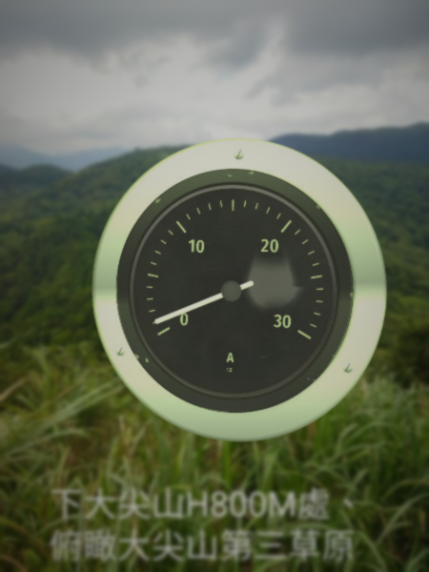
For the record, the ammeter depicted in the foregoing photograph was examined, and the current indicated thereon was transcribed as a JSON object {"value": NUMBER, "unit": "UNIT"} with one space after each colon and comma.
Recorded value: {"value": 1, "unit": "A"}
